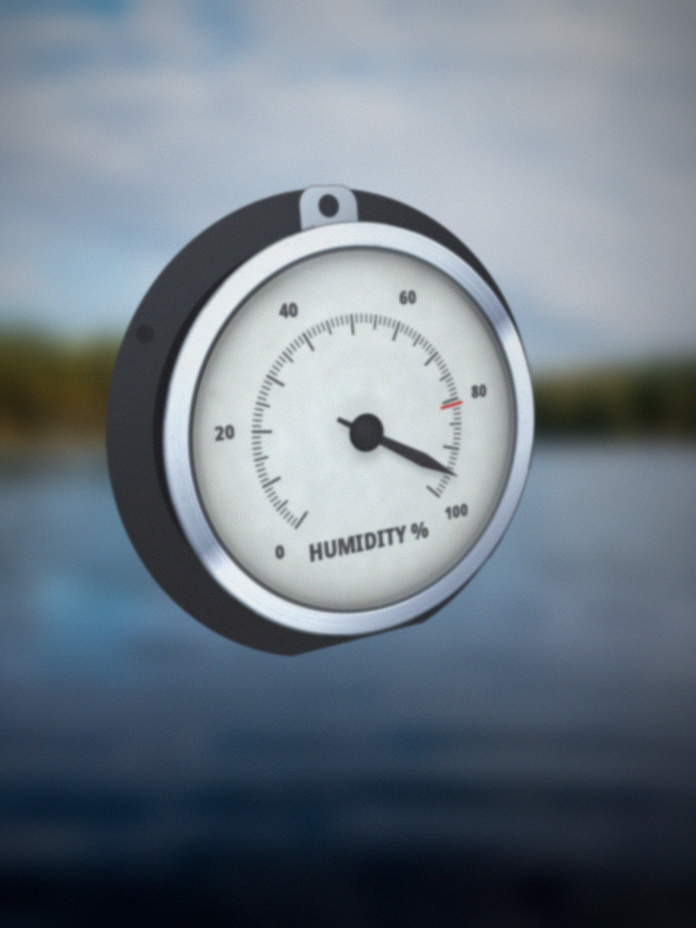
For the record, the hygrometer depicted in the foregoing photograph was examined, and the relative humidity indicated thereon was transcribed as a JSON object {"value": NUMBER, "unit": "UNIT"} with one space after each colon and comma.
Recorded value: {"value": 95, "unit": "%"}
